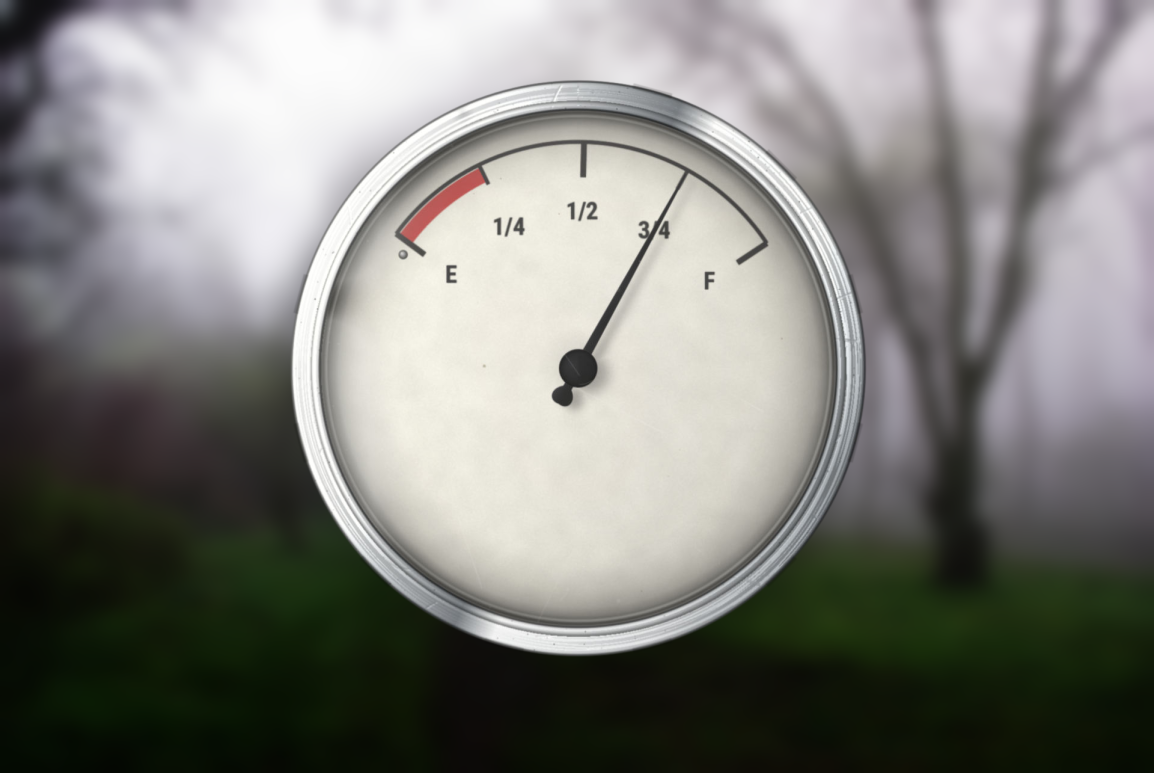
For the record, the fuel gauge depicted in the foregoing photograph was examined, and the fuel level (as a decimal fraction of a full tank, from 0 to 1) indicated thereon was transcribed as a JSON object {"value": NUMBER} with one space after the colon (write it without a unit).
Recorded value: {"value": 0.75}
